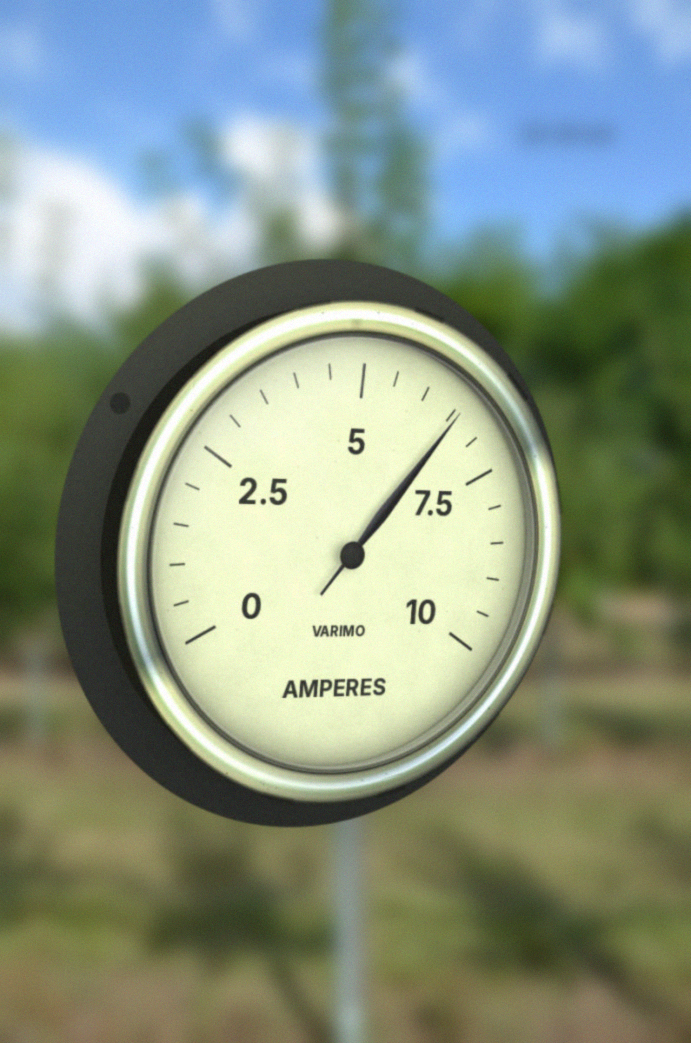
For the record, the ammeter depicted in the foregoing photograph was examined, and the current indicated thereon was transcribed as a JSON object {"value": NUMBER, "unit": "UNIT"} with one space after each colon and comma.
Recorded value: {"value": 6.5, "unit": "A"}
